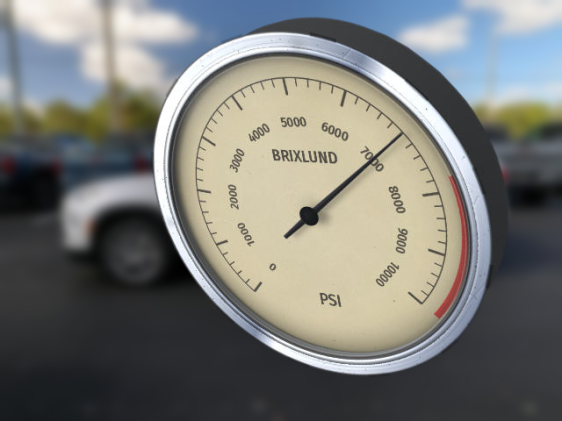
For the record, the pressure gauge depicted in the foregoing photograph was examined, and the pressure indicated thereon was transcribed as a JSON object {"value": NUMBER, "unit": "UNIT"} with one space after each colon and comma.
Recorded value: {"value": 7000, "unit": "psi"}
